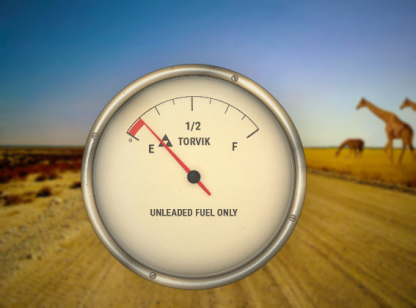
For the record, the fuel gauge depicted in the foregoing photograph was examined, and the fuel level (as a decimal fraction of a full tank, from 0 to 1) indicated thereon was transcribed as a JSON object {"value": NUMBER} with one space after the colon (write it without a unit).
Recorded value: {"value": 0.125}
